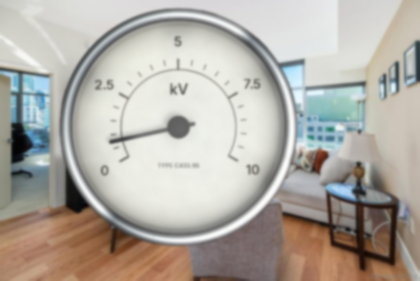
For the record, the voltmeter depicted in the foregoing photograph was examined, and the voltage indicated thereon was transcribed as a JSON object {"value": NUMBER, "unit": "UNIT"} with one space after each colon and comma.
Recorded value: {"value": 0.75, "unit": "kV"}
